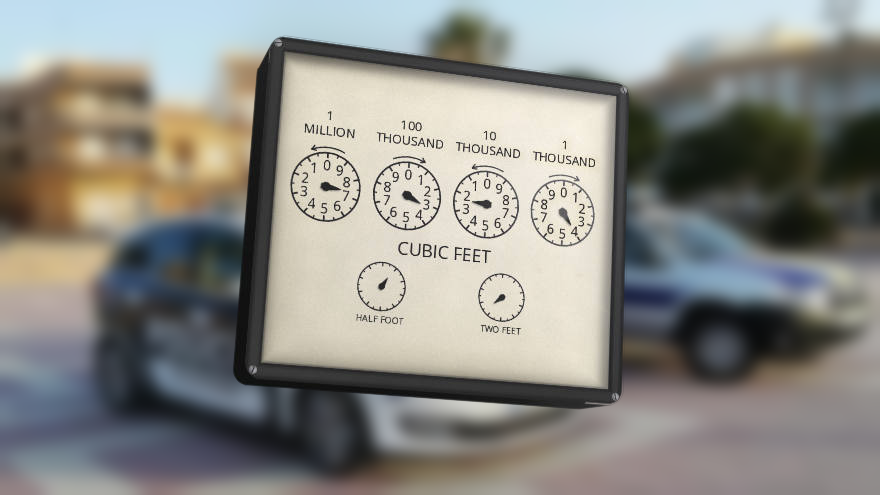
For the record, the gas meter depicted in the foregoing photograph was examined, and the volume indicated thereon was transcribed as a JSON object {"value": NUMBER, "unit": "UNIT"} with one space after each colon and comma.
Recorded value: {"value": 732400, "unit": "ft³"}
